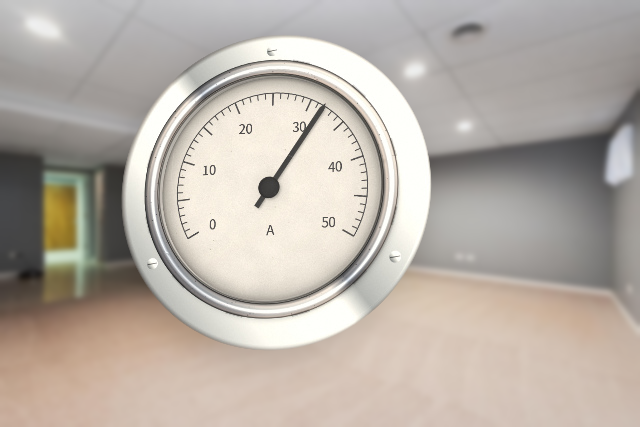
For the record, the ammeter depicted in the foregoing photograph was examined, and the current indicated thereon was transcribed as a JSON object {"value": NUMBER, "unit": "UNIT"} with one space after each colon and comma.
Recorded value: {"value": 32, "unit": "A"}
